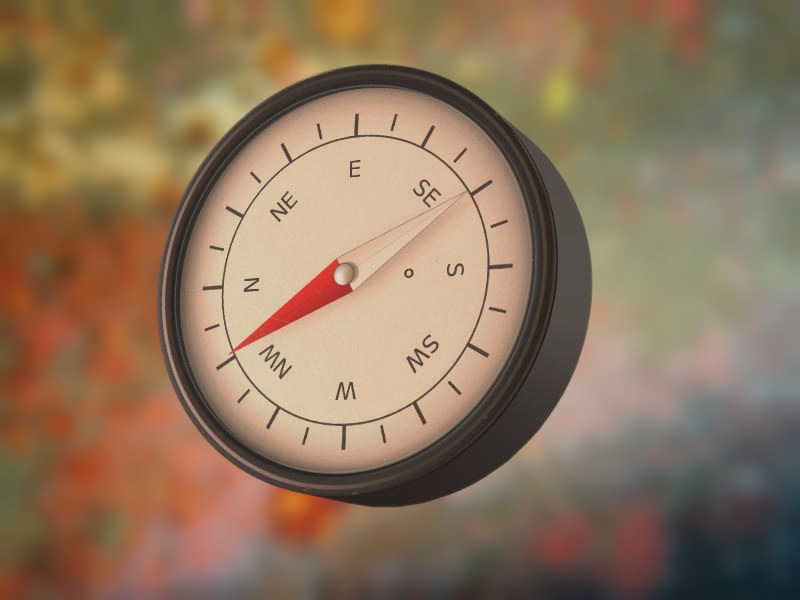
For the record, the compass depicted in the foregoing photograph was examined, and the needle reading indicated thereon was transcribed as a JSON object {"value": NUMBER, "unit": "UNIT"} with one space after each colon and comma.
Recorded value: {"value": 330, "unit": "°"}
